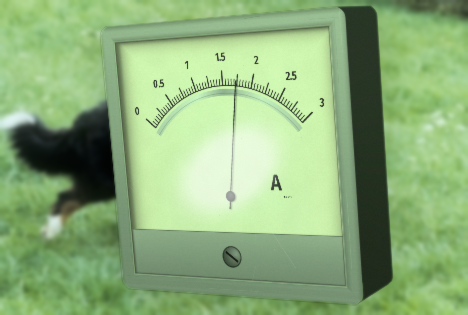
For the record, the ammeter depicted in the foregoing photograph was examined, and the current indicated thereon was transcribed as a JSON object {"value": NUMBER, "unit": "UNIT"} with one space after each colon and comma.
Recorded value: {"value": 1.75, "unit": "A"}
